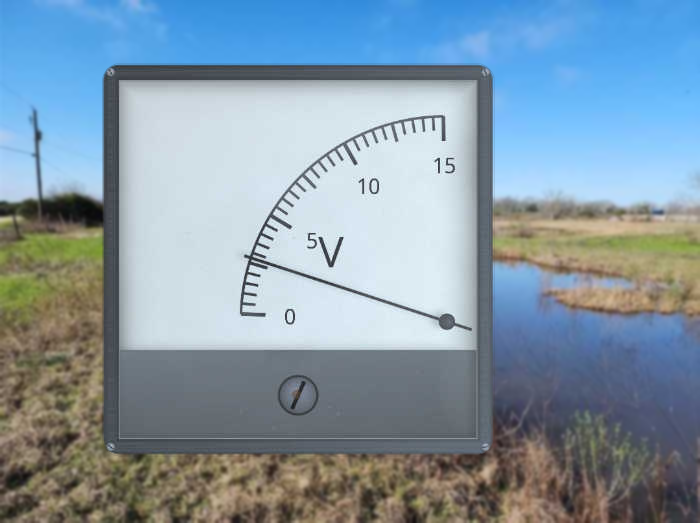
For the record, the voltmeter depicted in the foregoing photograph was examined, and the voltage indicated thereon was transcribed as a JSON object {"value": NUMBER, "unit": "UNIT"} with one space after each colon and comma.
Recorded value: {"value": 2.75, "unit": "V"}
